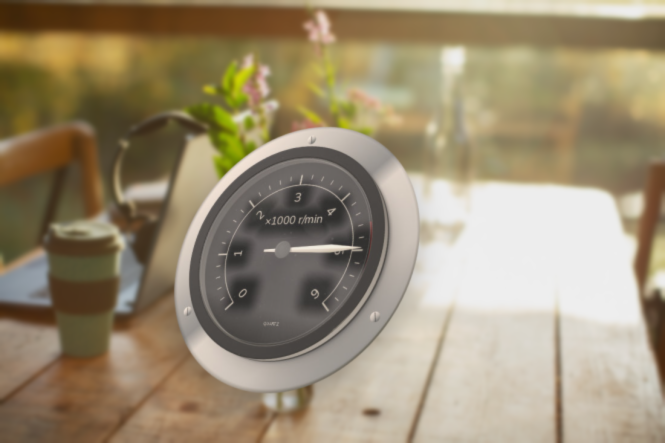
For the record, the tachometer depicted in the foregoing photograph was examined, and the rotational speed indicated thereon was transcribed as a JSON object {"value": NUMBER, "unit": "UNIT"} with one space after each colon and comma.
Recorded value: {"value": 5000, "unit": "rpm"}
